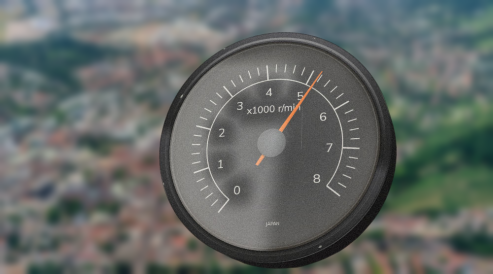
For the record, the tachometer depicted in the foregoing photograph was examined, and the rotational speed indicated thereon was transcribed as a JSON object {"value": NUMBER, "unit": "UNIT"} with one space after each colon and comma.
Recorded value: {"value": 5200, "unit": "rpm"}
